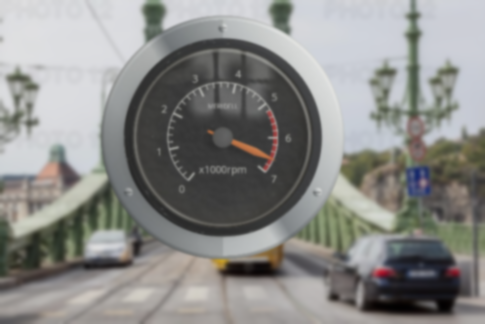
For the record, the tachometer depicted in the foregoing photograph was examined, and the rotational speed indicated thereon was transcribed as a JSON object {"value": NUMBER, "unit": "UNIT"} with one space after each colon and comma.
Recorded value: {"value": 6600, "unit": "rpm"}
